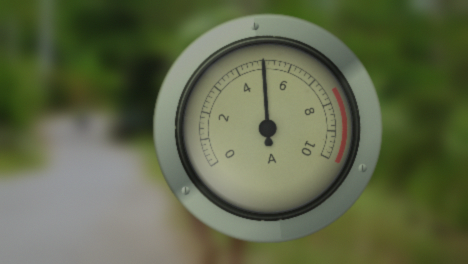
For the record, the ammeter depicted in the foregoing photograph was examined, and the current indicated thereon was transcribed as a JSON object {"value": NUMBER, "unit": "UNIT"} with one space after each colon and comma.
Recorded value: {"value": 5, "unit": "A"}
